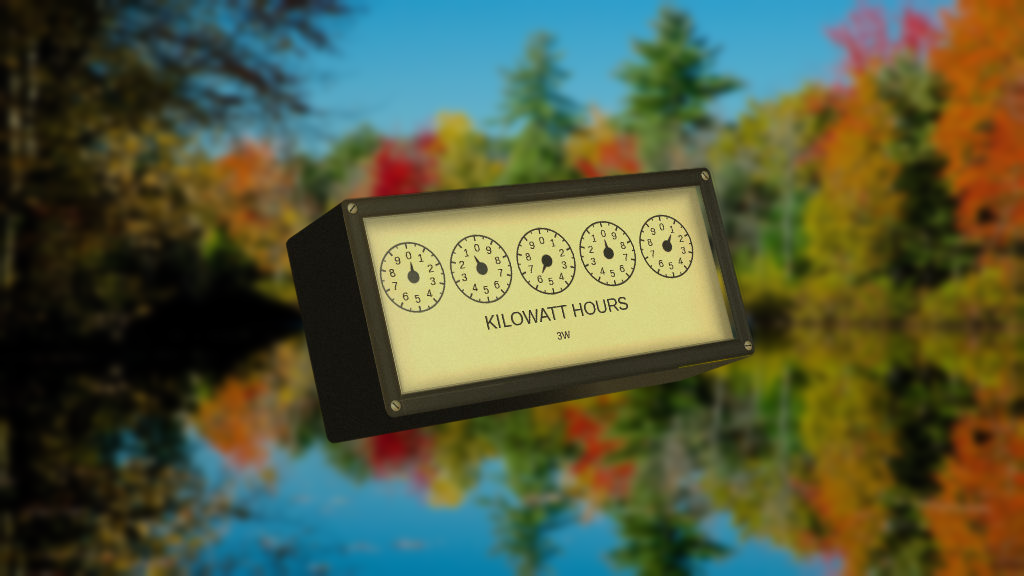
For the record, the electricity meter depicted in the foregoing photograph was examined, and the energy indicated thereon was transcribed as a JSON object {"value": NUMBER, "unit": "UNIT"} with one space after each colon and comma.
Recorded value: {"value": 601, "unit": "kWh"}
